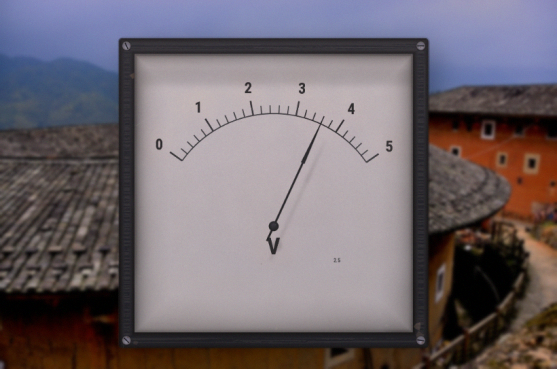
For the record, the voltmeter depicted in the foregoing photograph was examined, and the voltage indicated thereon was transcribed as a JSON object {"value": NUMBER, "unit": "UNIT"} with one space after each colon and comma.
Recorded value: {"value": 3.6, "unit": "V"}
